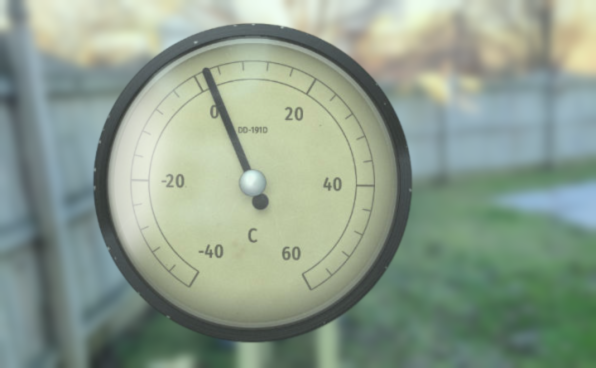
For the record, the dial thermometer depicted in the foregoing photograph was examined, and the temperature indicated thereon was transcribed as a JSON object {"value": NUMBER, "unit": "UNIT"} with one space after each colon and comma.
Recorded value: {"value": 2, "unit": "°C"}
